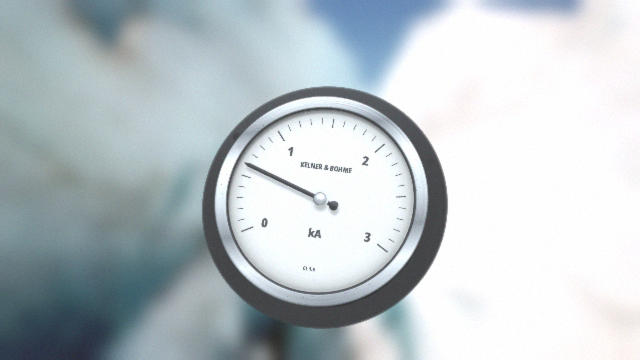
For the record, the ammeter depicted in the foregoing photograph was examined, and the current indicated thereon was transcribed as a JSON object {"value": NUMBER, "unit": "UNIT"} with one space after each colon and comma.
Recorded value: {"value": 0.6, "unit": "kA"}
